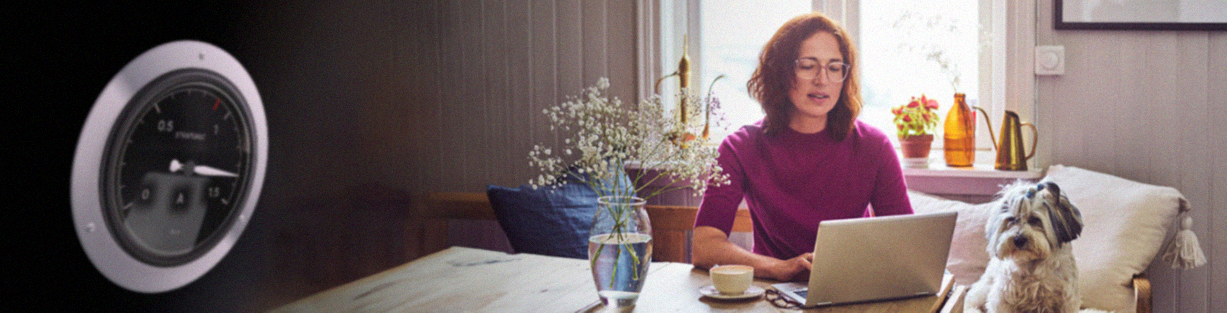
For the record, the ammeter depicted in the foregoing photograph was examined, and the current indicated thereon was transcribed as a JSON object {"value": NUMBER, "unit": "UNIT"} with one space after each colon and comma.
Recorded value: {"value": 1.35, "unit": "A"}
